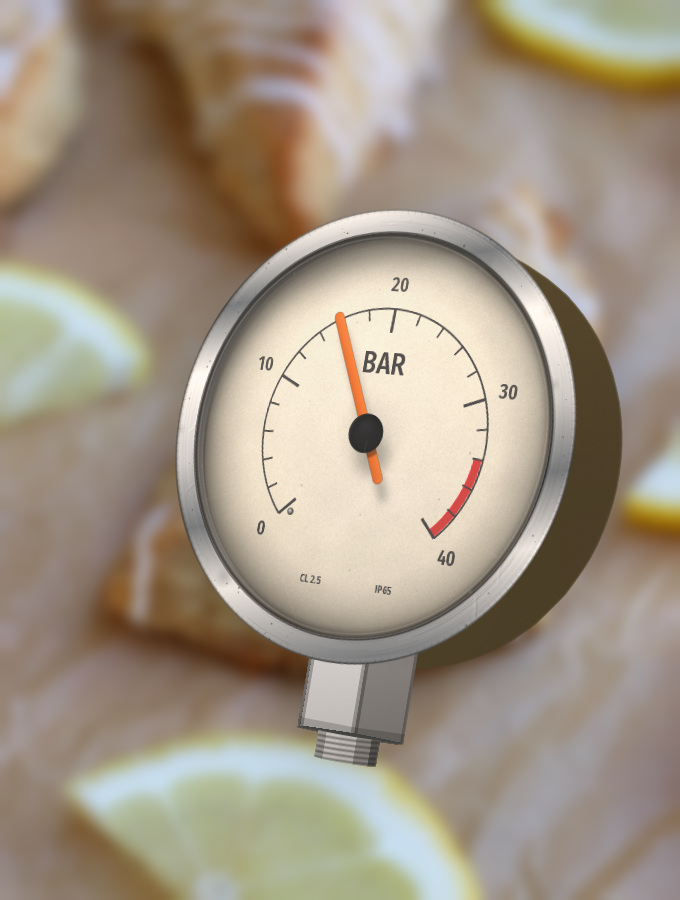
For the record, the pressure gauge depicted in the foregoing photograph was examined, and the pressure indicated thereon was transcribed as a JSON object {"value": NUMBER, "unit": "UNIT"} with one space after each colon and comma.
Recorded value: {"value": 16, "unit": "bar"}
